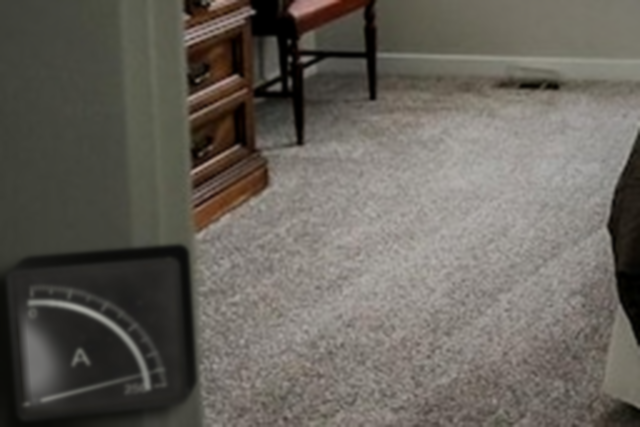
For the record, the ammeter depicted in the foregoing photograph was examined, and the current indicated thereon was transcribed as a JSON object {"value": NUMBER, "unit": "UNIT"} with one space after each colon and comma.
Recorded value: {"value": 225, "unit": "A"}
